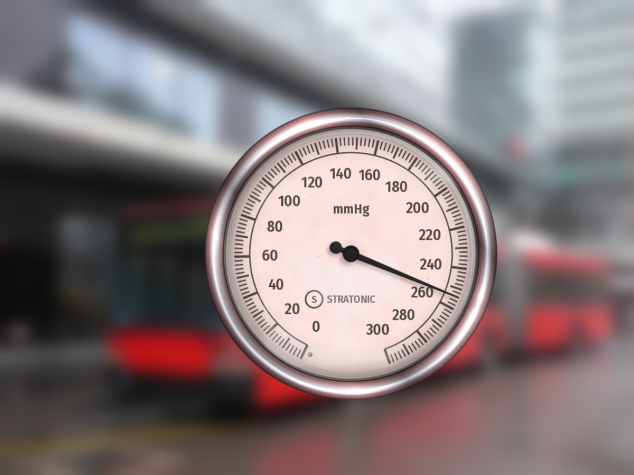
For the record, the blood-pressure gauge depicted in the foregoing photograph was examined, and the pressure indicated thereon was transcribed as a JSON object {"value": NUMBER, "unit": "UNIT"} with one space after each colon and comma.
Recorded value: {"value": 254, "unit": "mmHg"}
